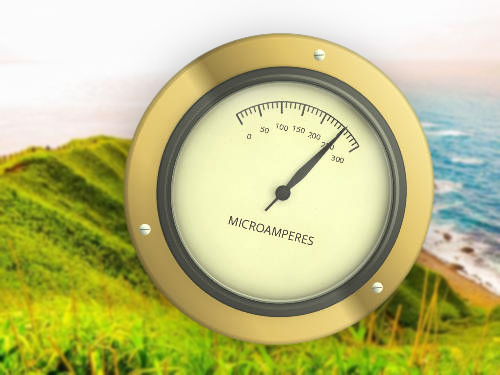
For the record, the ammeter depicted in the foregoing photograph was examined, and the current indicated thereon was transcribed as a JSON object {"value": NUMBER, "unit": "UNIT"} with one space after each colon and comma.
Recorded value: {"value": 250, "unit": "µA"}
